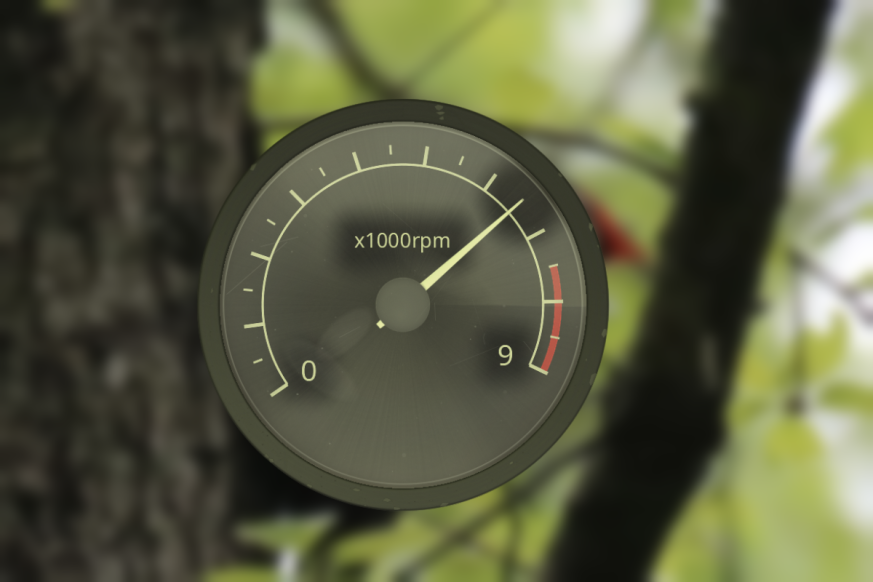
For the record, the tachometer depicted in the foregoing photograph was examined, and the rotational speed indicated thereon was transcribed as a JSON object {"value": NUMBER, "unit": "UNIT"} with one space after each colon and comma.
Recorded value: {"value": 6500, "unit": "rpm"}
